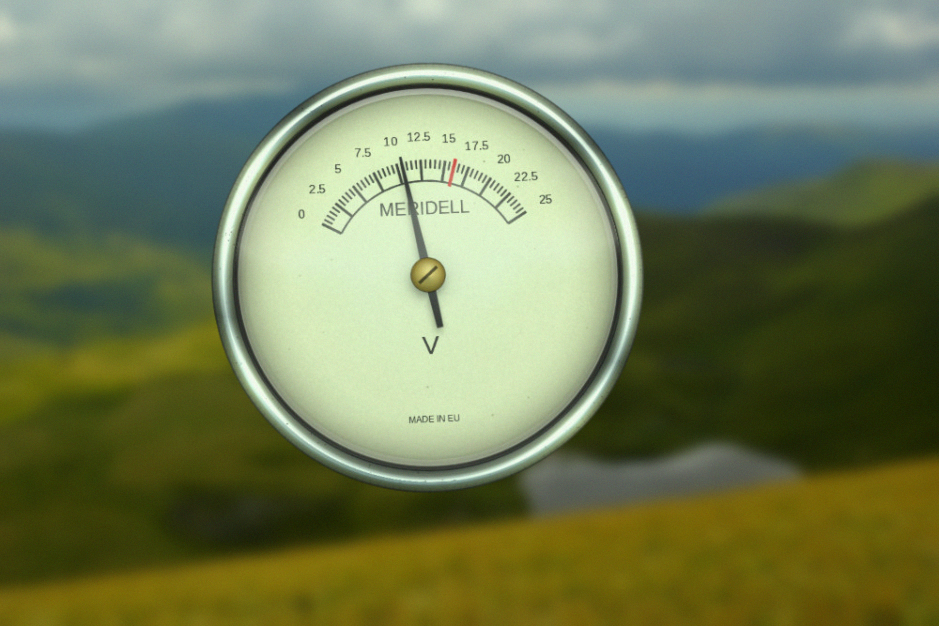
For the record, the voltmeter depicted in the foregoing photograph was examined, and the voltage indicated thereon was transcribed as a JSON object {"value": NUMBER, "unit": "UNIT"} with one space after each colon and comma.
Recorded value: {"value": 10.5, "unit": "V"}
